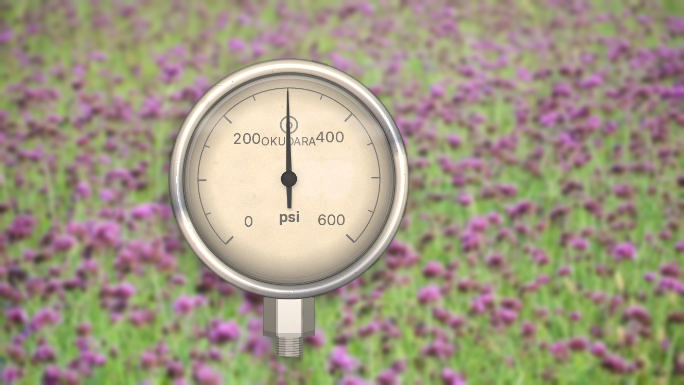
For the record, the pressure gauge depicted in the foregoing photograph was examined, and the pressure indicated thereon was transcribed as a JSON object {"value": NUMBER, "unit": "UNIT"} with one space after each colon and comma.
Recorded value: {"value": 300, "unit": "psi"}
